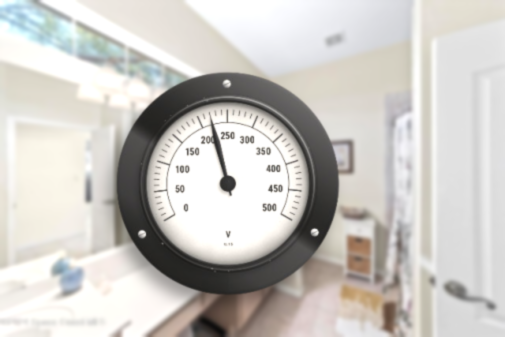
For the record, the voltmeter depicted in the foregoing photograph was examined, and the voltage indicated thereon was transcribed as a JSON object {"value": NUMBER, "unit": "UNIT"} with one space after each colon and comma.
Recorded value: {"value": 220, "unit": "V"}
